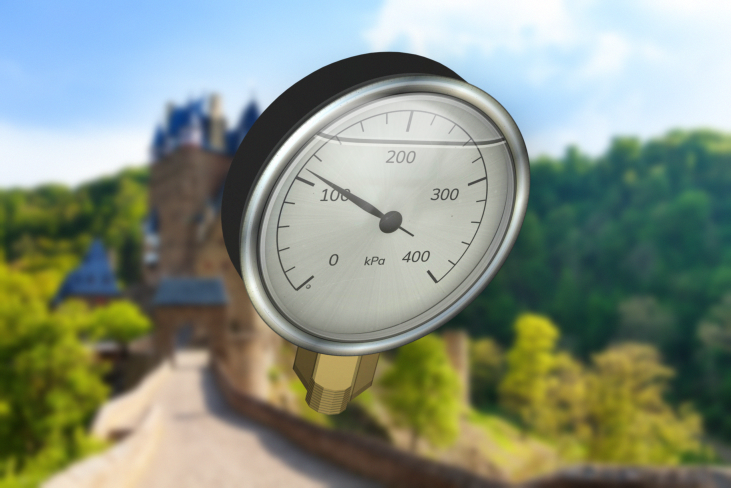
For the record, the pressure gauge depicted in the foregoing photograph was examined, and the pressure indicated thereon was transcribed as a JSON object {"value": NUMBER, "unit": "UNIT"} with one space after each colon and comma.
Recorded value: {"value": 110, "unit": "kPa"}
